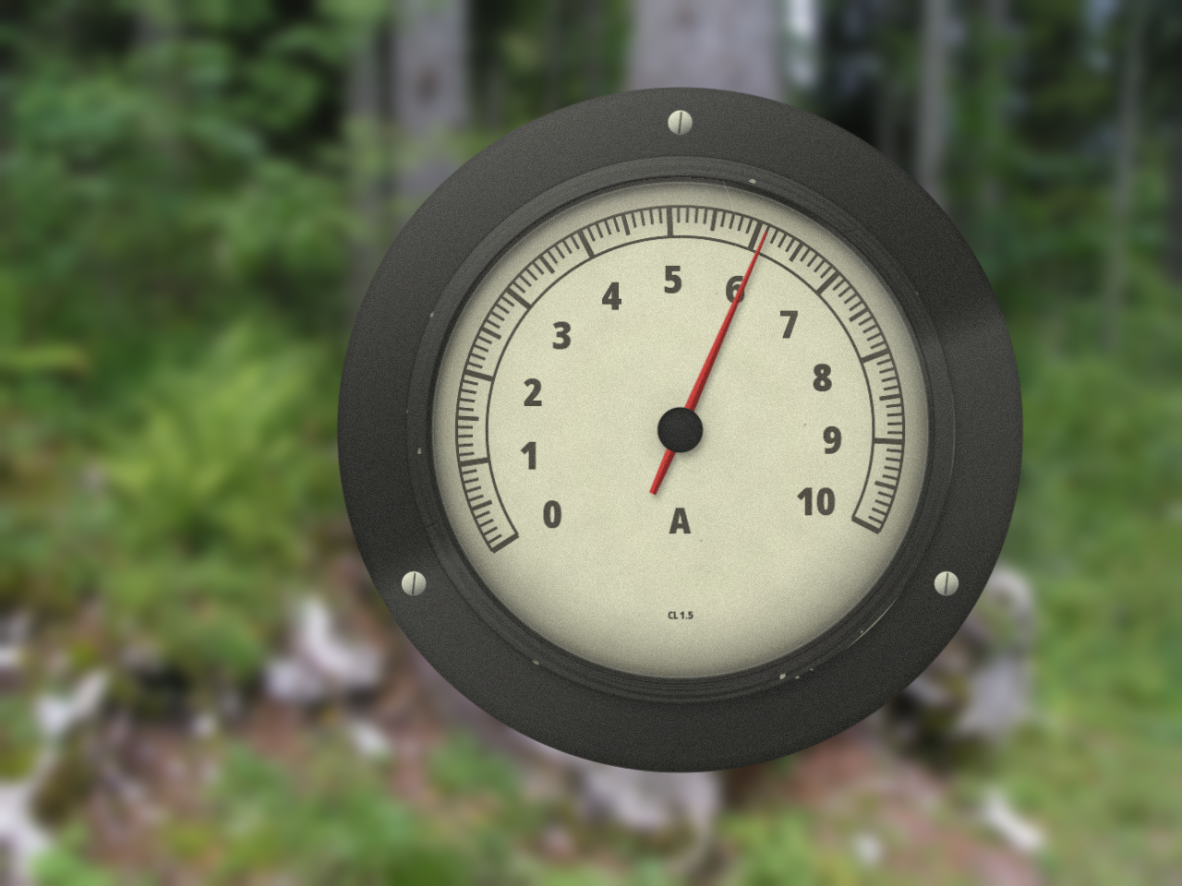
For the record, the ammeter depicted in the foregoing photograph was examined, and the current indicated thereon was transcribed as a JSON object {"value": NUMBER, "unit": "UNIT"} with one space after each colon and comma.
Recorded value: {"value": 6.1, "unit": "A"}
